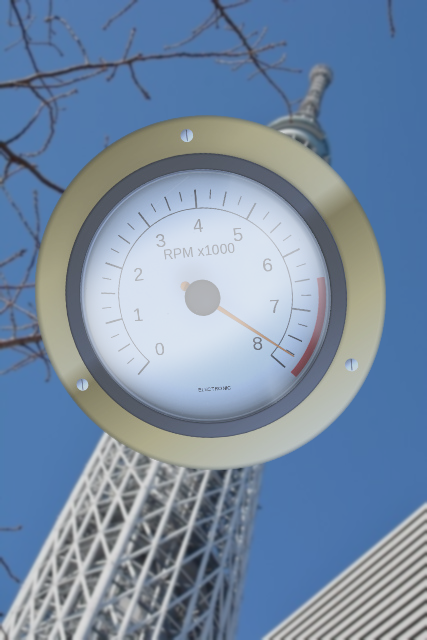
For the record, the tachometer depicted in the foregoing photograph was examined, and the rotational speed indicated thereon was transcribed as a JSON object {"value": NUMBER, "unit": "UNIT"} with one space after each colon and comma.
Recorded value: {"value": 7750, "unit": "rpm"}
